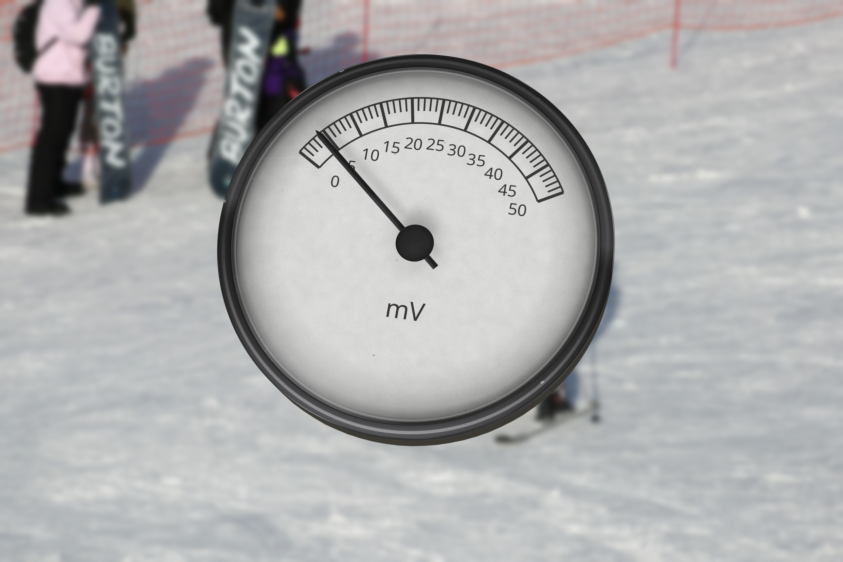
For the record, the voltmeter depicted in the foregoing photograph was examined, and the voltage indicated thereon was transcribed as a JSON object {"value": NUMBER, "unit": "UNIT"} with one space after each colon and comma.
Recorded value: {"value": 4, "unit": "mV"}
